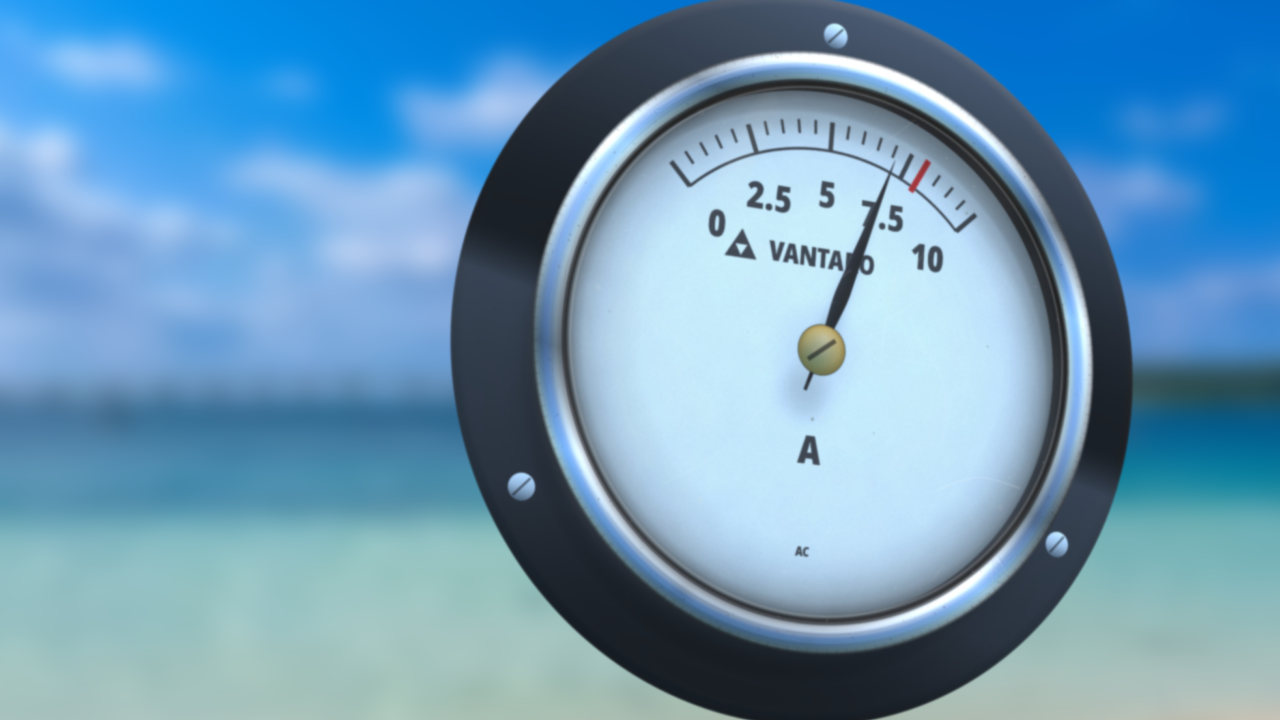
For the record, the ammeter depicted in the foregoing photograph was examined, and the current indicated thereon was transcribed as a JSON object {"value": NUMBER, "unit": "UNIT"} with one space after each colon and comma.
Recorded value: {"value": 7, "unit": "A"}
